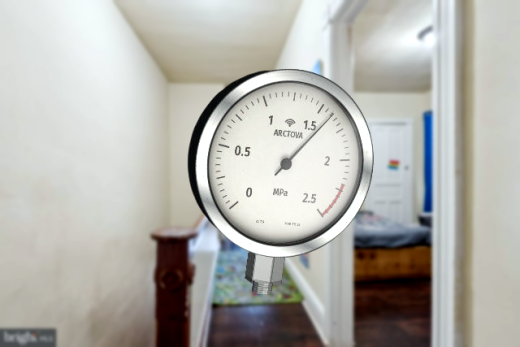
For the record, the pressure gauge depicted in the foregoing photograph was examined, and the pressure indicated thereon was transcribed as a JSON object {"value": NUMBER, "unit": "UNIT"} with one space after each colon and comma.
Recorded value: {"value": 1.6, "unit": "MPa"}
